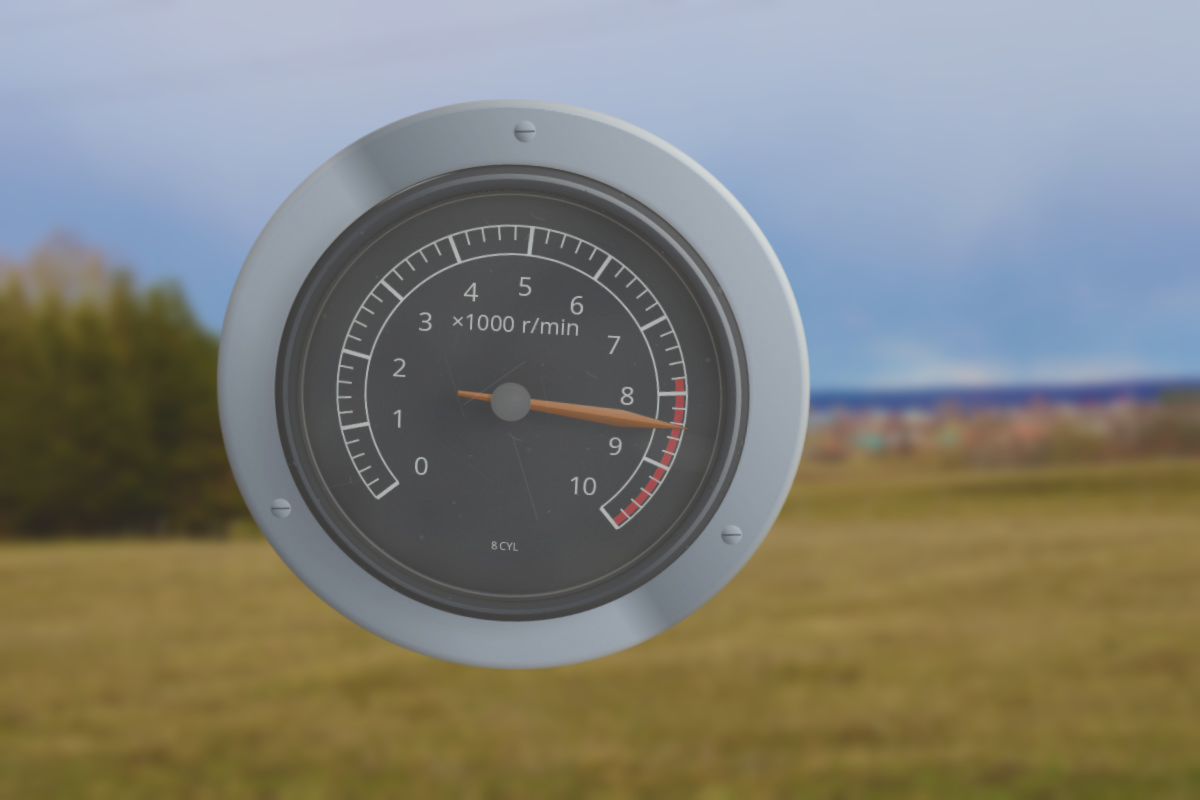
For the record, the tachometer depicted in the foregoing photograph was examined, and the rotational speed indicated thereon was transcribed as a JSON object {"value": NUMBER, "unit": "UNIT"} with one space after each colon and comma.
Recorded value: {"value": 8400, "unit": "rpm"}
